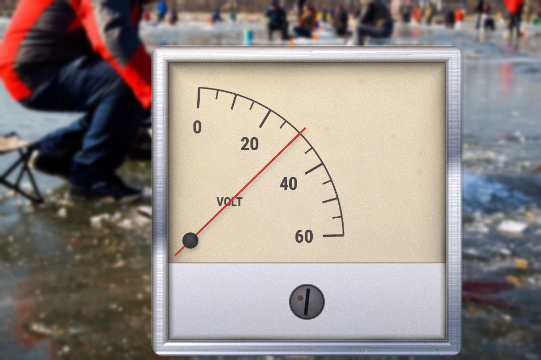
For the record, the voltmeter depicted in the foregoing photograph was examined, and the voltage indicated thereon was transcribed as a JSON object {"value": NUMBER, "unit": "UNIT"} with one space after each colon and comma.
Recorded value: {"value": 30, "unit": "V"}
